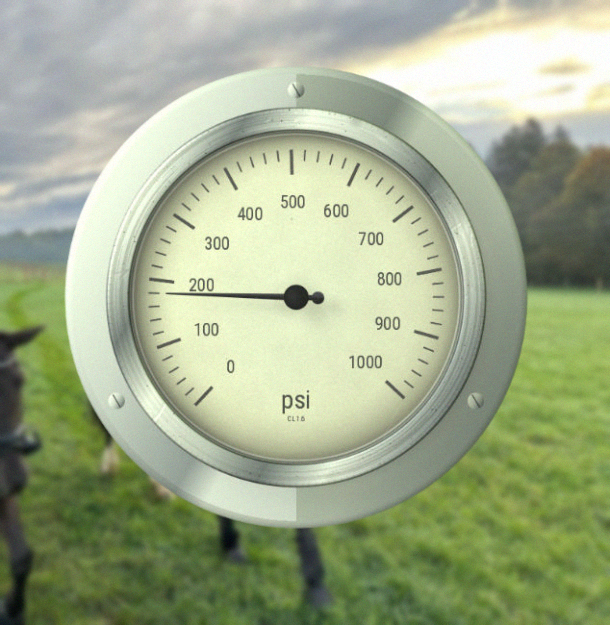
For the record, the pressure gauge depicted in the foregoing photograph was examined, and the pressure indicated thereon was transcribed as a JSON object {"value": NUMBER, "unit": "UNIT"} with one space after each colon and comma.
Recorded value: {"value": 180, "unit": "psi"}
